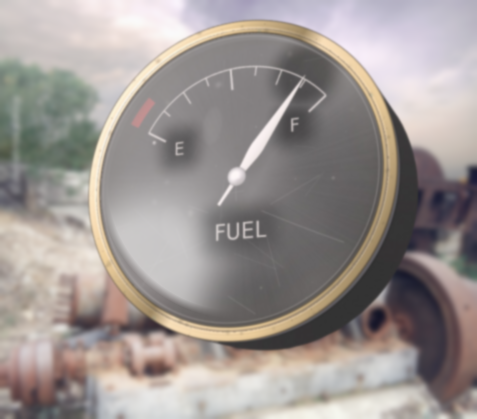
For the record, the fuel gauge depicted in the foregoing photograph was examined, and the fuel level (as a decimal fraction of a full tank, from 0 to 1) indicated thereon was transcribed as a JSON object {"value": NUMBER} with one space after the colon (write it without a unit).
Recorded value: {"value": 0.875}
